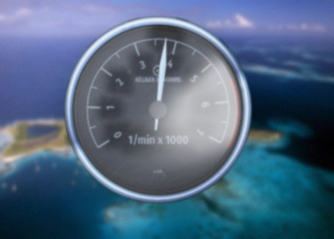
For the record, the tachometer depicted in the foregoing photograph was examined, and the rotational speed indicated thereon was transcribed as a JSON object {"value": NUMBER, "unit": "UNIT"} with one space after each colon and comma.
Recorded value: {"value": 3750, "unit": "rpm"}
